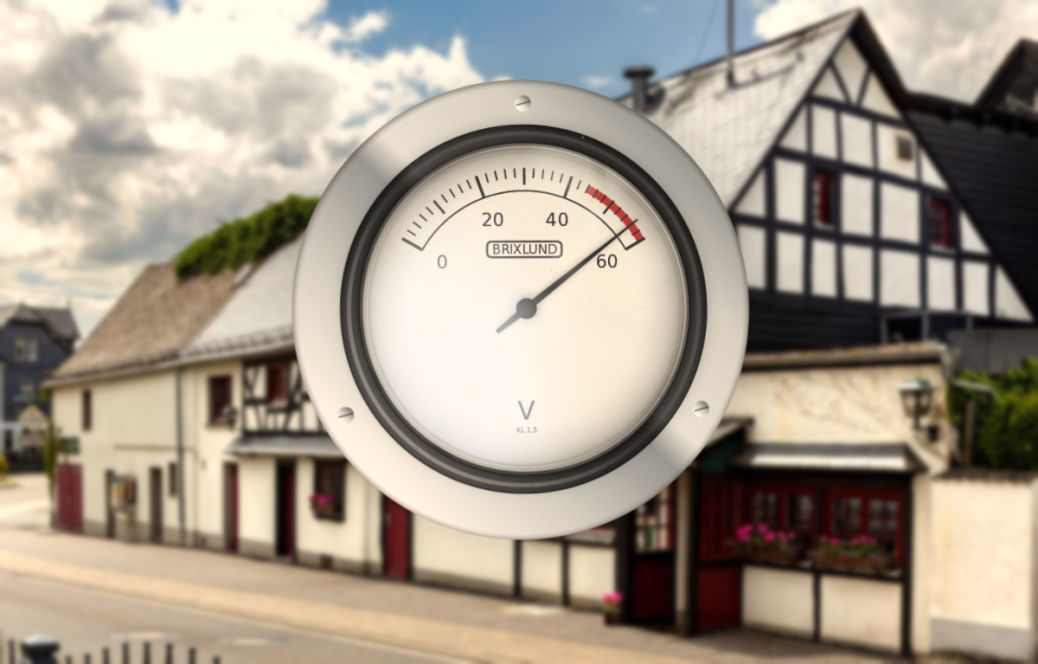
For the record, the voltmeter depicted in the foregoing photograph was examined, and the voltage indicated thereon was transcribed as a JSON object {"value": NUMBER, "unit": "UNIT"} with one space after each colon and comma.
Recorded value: {"value": 56, "unit": "V"}
